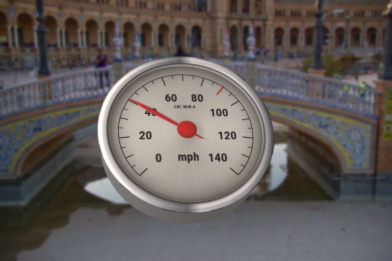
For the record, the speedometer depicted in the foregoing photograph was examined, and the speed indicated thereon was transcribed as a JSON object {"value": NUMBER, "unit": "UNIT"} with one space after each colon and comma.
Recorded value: {"value": 40, "unit": "mph"}
